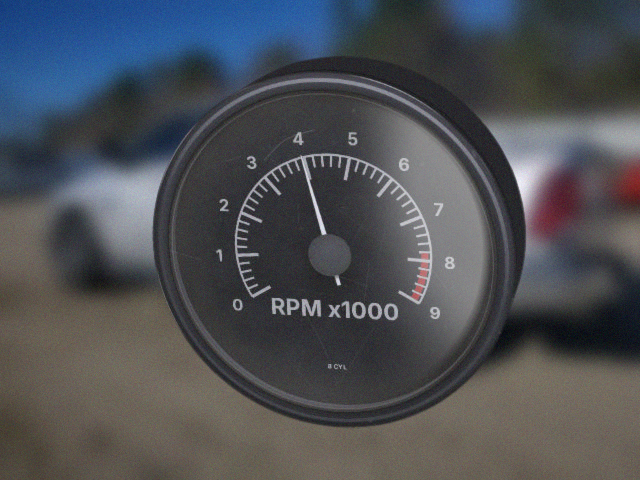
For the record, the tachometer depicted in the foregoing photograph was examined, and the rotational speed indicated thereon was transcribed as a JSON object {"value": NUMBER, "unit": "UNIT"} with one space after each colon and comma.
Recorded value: {"value": 4000, "unit": "rpm"}
